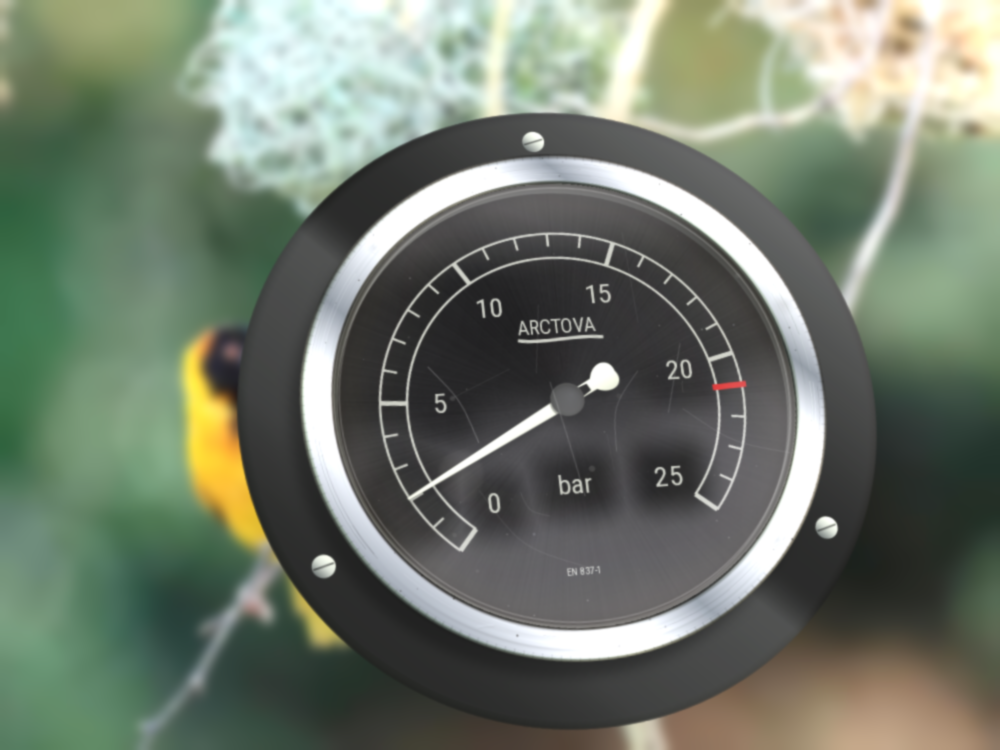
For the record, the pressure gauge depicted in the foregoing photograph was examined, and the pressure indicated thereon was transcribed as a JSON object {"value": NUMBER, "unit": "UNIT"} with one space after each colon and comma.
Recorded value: {"value": 2, "unit": "bar"}
